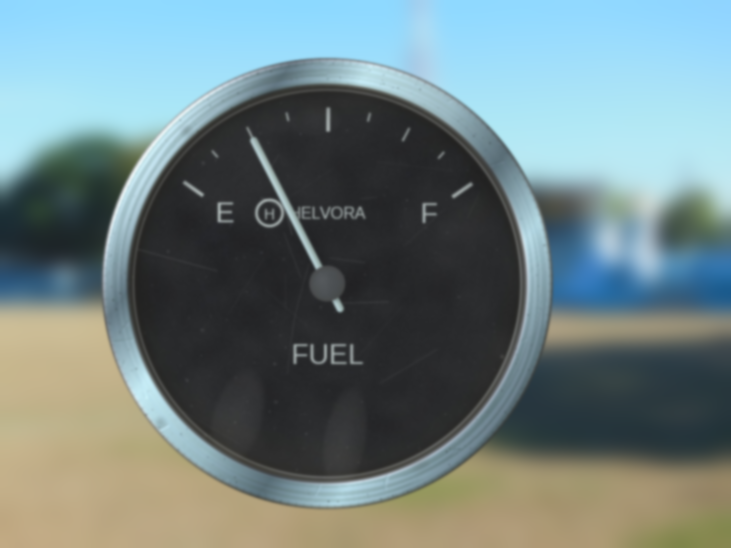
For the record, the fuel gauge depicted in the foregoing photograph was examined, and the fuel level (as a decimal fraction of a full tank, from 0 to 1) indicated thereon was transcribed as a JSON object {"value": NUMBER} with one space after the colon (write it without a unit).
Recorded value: {"value": 0.25}
